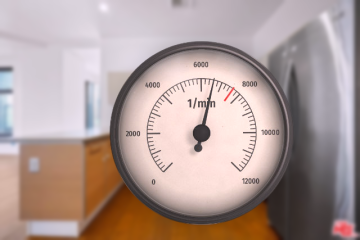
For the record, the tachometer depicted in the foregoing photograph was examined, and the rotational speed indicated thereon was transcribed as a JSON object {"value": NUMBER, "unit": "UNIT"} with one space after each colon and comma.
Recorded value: {"value": 6600, "unit": "rpm"}
